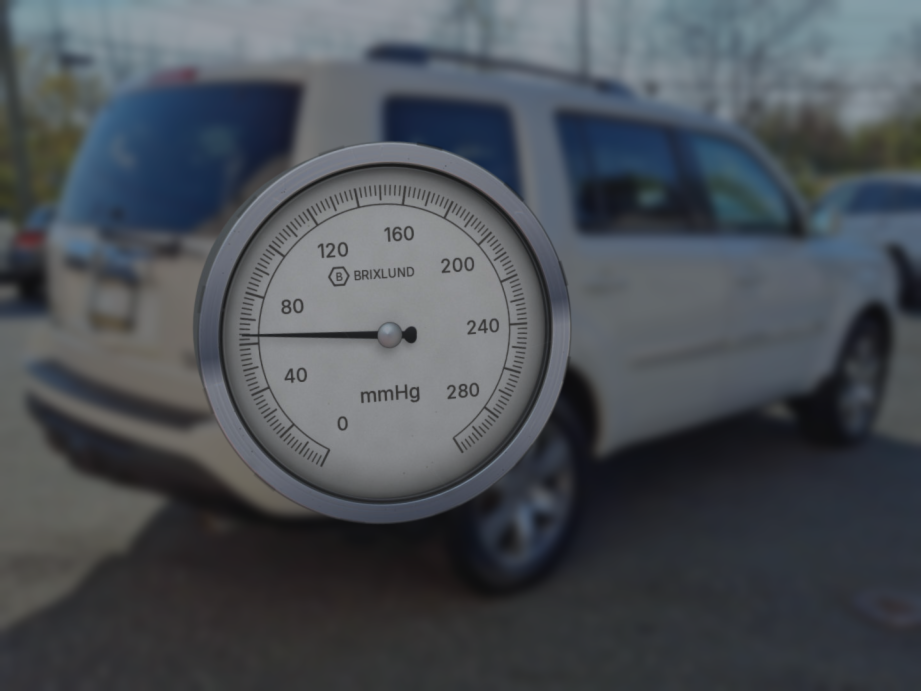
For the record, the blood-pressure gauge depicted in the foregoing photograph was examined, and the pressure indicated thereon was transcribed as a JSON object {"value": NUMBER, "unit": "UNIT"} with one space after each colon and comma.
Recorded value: {"value": 64, "unit": "mmHg"}
